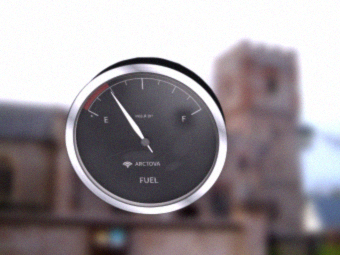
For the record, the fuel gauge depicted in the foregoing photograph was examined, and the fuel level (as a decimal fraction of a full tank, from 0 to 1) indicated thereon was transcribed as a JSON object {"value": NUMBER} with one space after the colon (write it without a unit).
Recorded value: {"value": 0.25}
